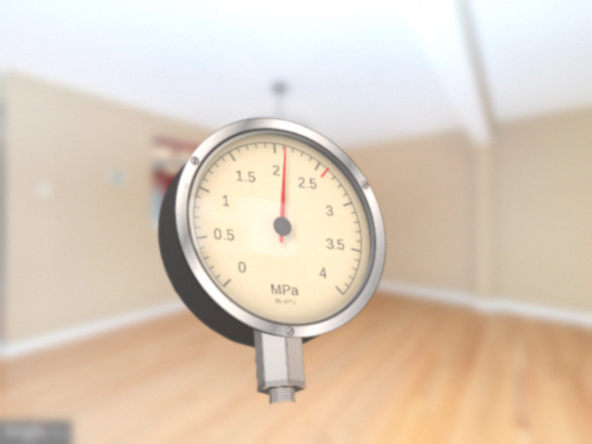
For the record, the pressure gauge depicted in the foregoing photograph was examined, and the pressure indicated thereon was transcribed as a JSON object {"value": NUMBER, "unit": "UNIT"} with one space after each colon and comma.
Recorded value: {"value": 2.1, "unit": "MPa"}
